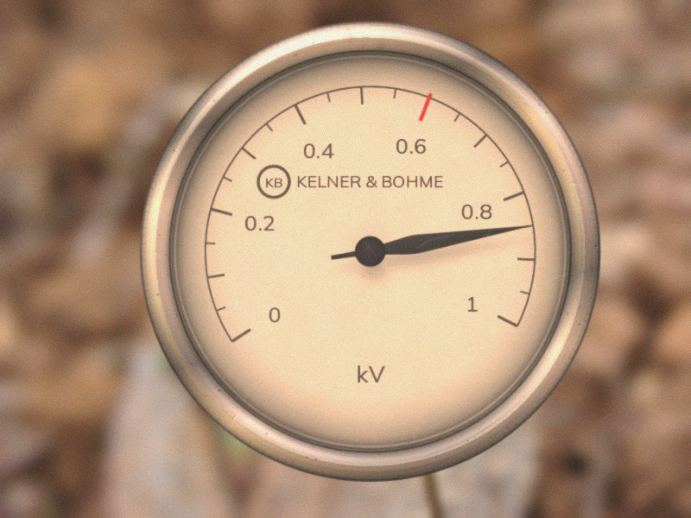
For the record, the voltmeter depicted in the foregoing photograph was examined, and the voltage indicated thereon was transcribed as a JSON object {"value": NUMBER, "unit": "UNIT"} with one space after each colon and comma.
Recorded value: {"value": 0.85, "unit": "kV"}
